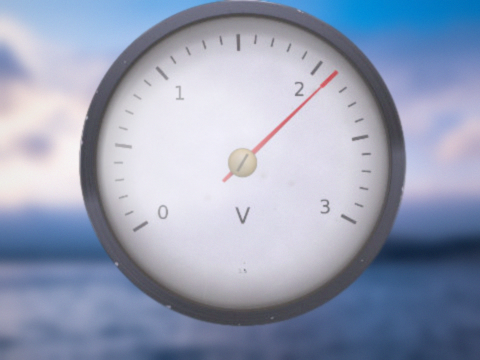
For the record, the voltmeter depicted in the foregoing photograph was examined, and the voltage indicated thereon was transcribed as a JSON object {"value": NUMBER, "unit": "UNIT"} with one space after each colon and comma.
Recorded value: {"value": 2.1, "unit": "V"}
